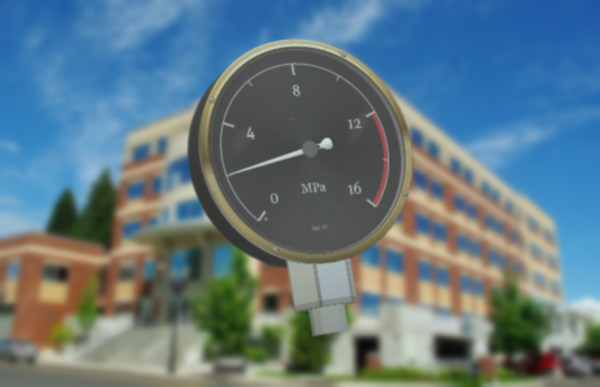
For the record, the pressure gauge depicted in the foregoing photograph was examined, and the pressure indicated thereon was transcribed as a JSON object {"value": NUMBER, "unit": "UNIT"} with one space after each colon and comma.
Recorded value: {"value": 2, "unit": "MPa"}
